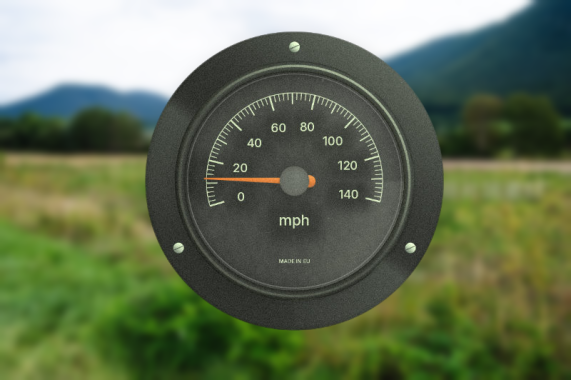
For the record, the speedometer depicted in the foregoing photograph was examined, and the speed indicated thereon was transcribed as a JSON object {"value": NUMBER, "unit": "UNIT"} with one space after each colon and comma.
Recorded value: {"value": 12, "unit": "mph"}
